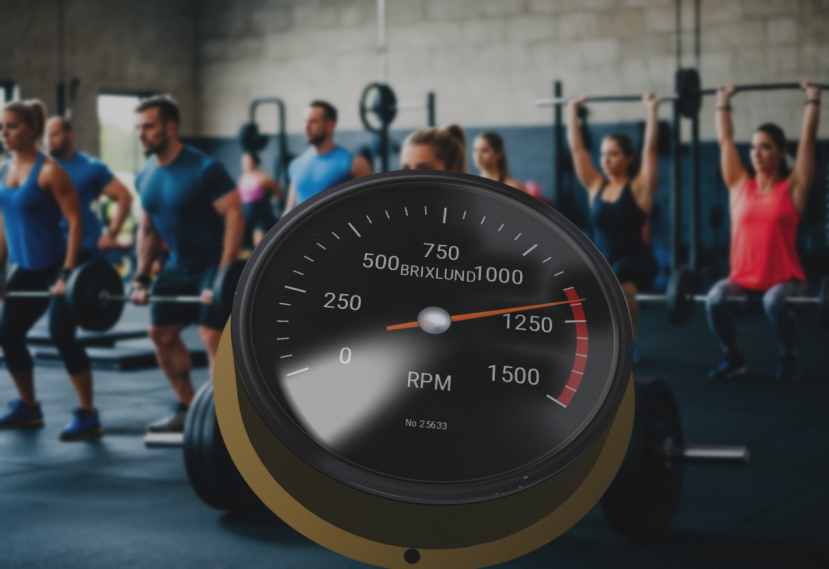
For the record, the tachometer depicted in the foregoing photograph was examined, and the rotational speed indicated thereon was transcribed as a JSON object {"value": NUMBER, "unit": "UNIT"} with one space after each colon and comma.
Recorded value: {"value": 1200, "unit": "rpm"}
